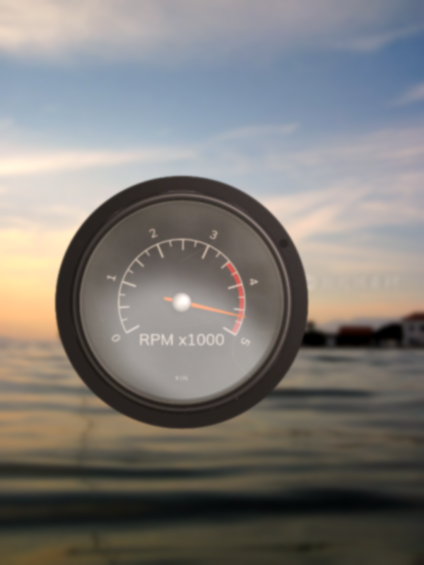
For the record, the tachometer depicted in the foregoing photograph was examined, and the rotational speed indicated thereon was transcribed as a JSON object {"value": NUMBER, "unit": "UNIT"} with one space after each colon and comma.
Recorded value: {"value": 4625, "unit": "rpm"}
